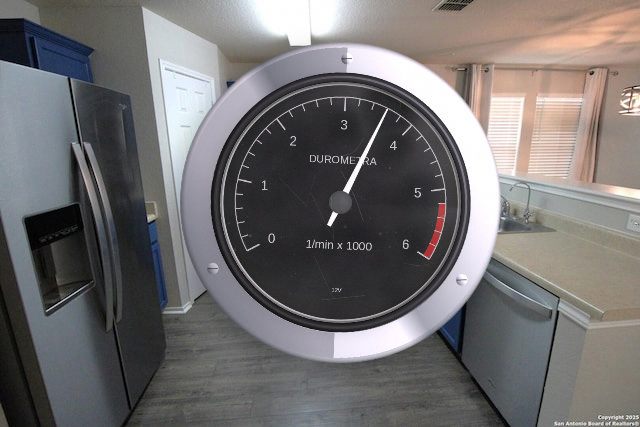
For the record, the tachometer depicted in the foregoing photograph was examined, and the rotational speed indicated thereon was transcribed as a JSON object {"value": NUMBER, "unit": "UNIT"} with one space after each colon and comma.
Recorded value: {"value": 3600, "unit": "rpm"}
